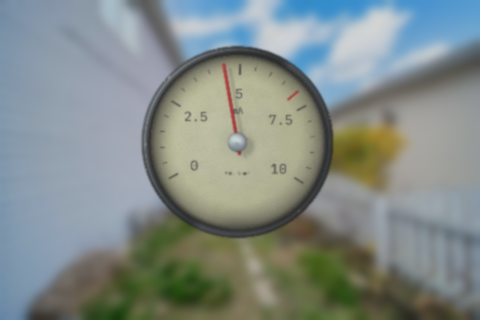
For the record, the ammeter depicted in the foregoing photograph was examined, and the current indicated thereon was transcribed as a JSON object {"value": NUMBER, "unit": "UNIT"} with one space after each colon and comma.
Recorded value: {"value": 4.5, "unit": "mA"}
